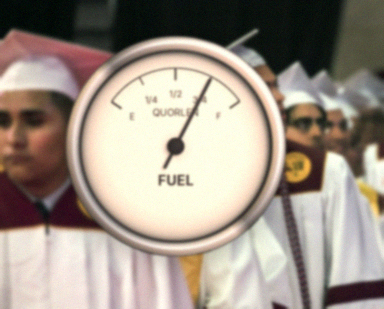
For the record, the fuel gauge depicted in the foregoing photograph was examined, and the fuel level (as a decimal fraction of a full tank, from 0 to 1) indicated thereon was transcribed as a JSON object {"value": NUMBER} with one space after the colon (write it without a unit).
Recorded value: {"value": 0.75}
